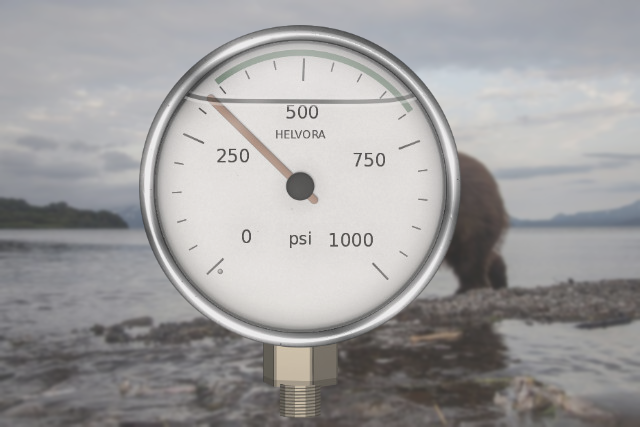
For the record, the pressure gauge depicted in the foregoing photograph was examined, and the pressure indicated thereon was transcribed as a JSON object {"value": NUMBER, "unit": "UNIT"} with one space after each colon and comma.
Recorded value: {"value": 325, "unit": "psi"}
